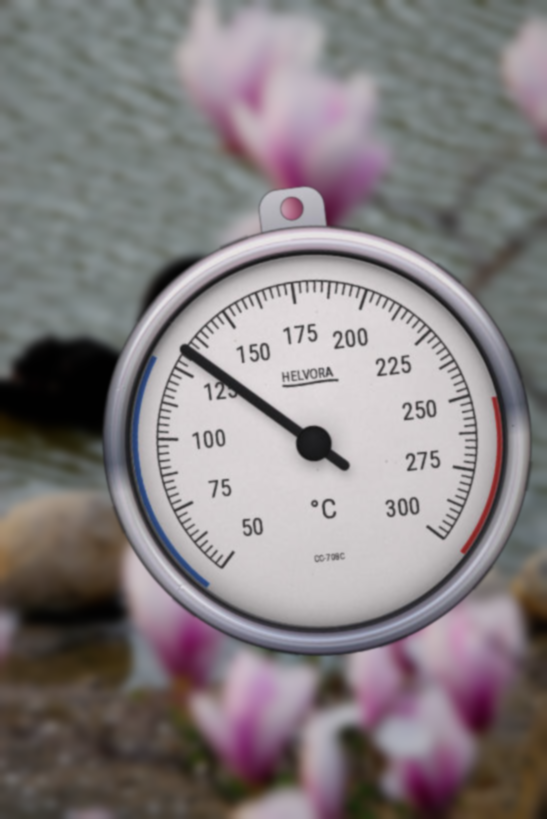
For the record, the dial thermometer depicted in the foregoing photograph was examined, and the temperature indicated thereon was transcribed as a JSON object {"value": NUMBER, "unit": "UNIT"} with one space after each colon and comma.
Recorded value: {"value": 132.5, "unit": "°C"}
